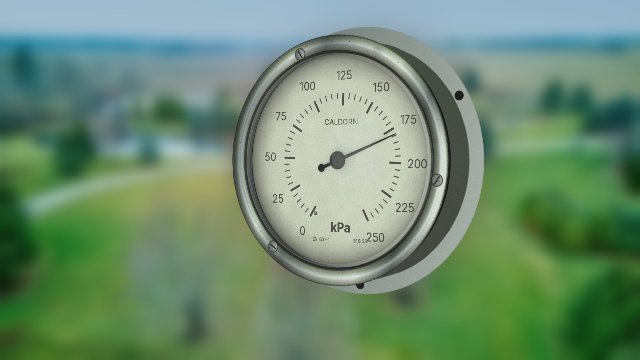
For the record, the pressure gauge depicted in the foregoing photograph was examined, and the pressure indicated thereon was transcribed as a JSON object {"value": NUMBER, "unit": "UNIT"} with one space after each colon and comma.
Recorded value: {"value": 180, "unit": "kPa"}
